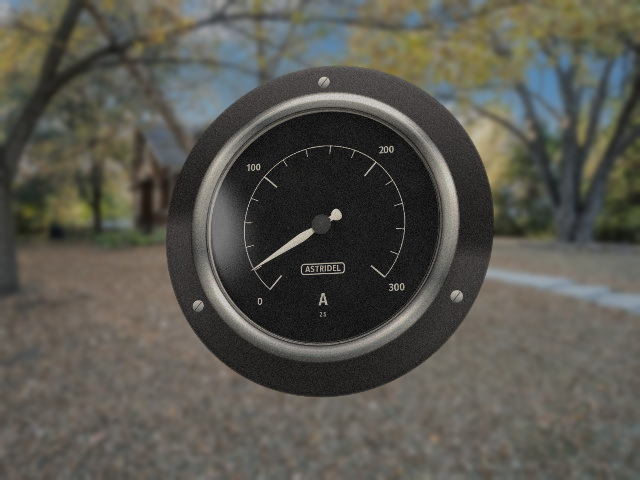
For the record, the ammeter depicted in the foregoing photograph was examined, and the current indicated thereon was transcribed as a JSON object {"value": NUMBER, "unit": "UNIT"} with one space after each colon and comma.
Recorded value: {"value": 20, "unit": "A"}
